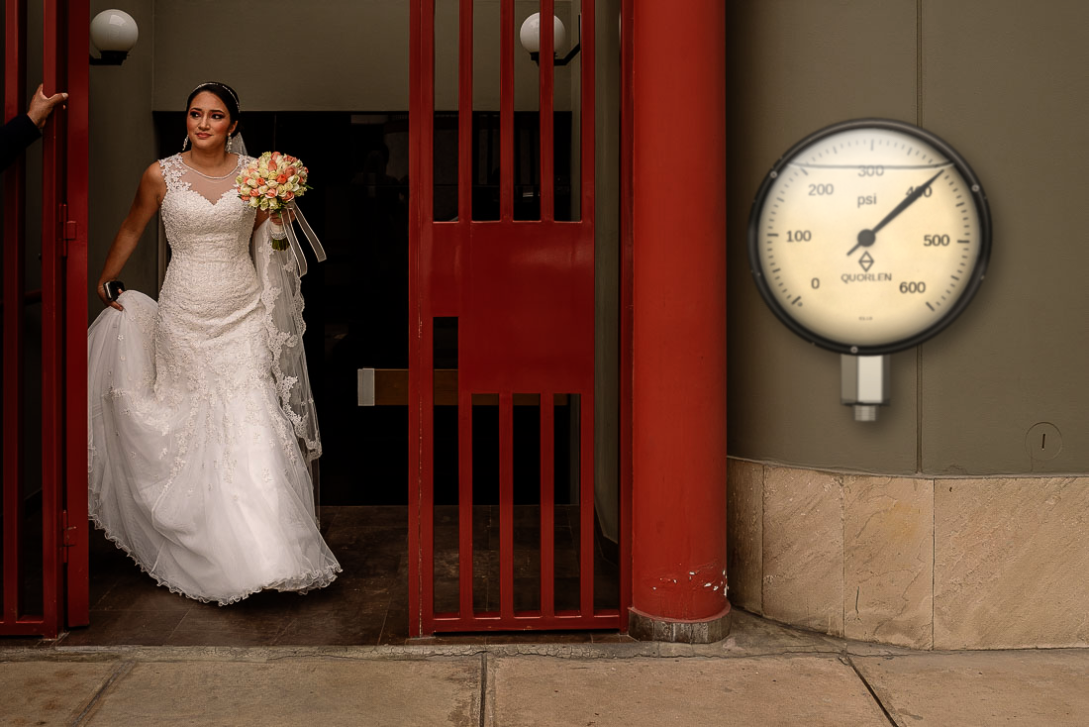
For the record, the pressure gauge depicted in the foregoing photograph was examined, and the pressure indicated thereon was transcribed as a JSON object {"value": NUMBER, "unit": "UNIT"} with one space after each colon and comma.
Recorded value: {"value": 400, "unit": "psi"}
